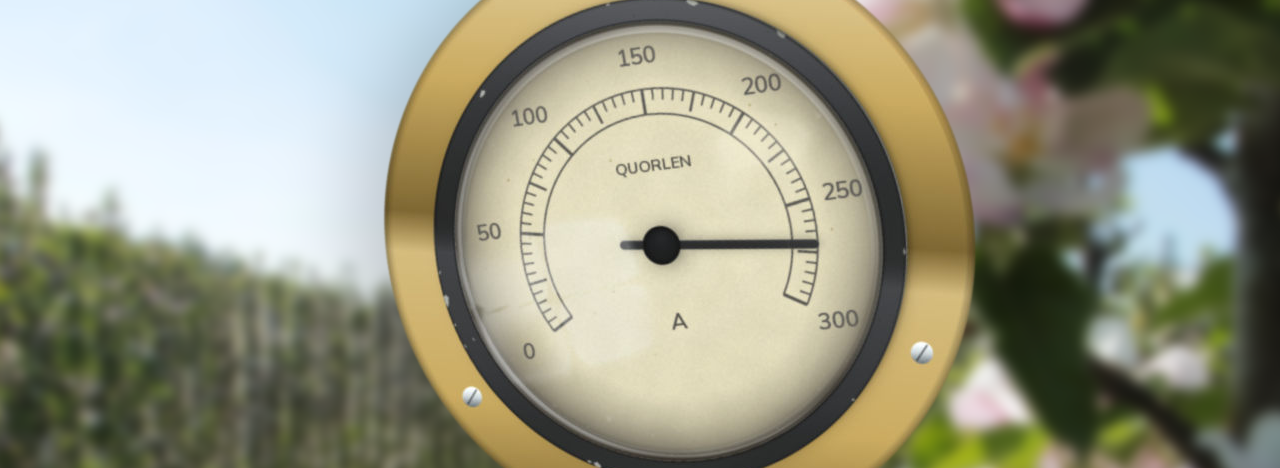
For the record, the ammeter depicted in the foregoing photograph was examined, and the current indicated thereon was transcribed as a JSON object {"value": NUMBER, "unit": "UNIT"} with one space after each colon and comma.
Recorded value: {"value": 270, "unit": "A"}
